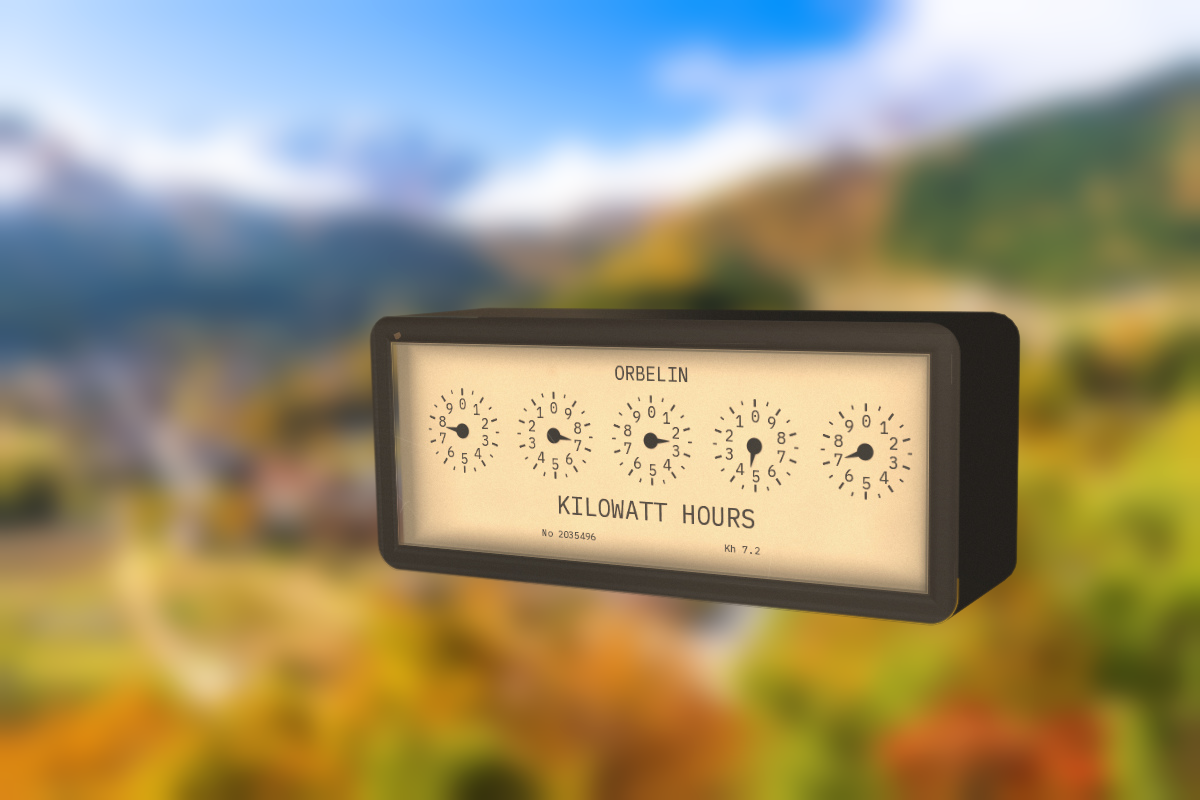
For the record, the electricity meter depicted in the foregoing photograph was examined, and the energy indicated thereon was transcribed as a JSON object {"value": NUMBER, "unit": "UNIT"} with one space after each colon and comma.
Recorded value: {"value": 77247, "unit": "kWh"}
